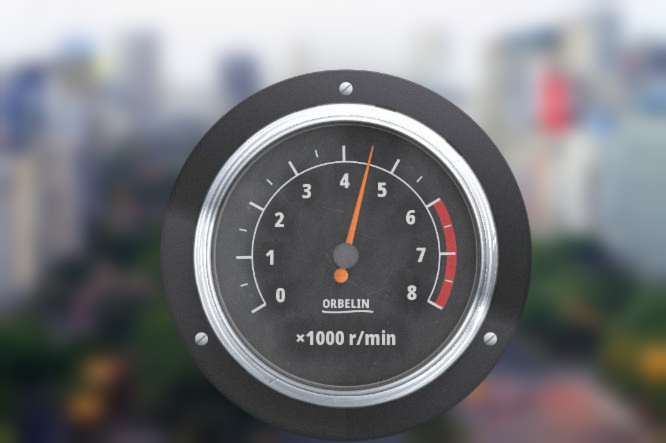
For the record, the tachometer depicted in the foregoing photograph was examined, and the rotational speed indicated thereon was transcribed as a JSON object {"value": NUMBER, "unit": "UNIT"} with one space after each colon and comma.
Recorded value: {"value": 4500, "unit": "rpm"}
